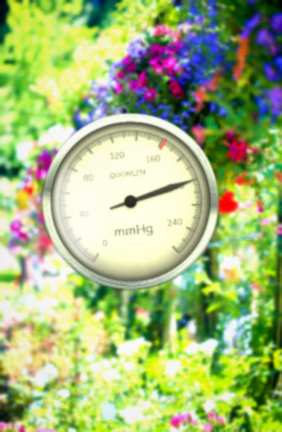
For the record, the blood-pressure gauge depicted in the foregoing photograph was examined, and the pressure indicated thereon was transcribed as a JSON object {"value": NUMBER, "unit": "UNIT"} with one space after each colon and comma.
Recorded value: {"value": 200, "unit": "mmHg"}
